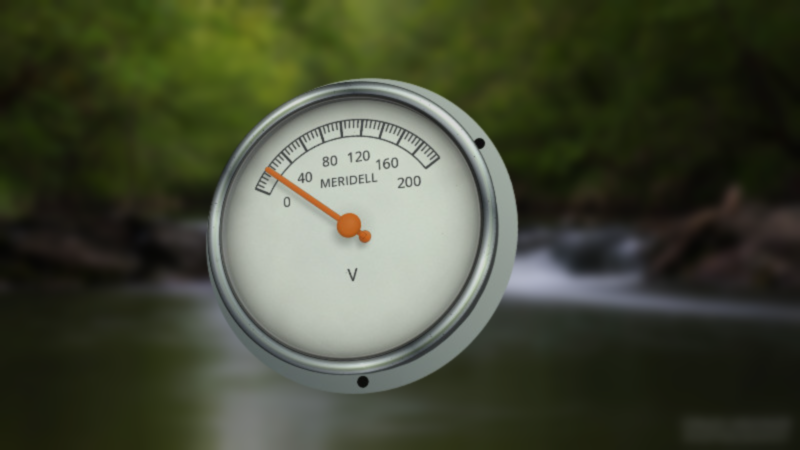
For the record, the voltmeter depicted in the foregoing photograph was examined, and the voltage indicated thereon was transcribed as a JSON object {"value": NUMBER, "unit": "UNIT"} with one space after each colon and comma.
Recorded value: {"value": 20, "unit": "V"}
